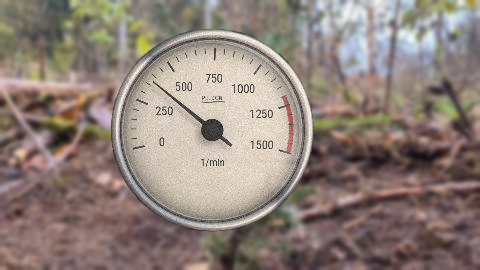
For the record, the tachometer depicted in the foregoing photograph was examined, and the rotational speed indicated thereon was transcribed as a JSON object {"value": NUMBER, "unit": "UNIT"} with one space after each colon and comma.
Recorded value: {"value": 375, "unit": "rpm"}
